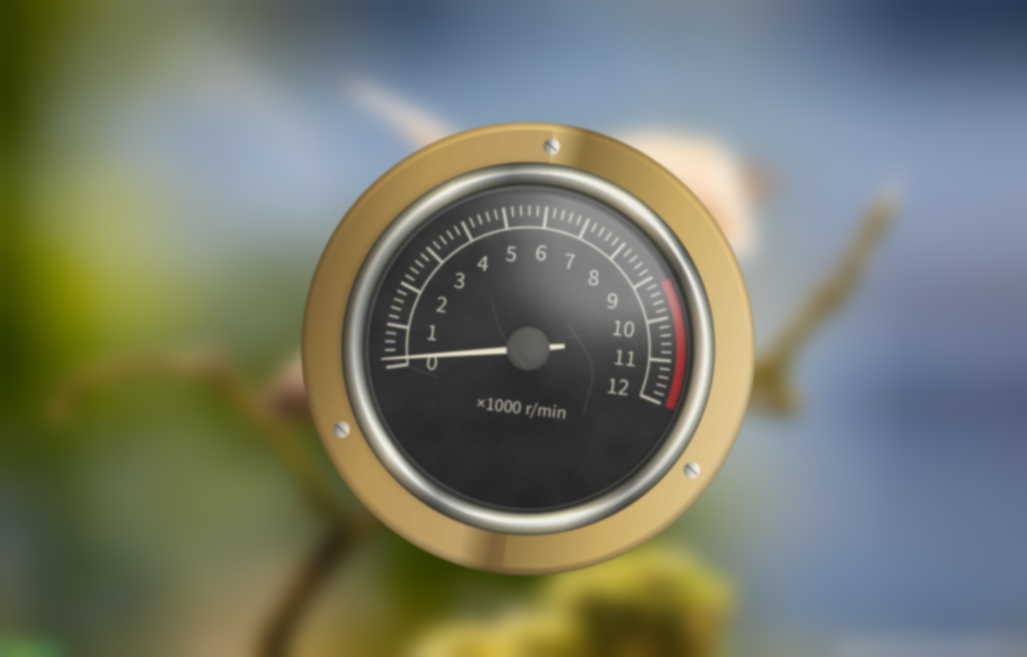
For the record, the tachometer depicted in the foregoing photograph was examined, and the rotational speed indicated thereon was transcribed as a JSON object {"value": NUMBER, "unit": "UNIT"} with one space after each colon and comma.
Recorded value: {"value": 200, "unit": "rpm"}
